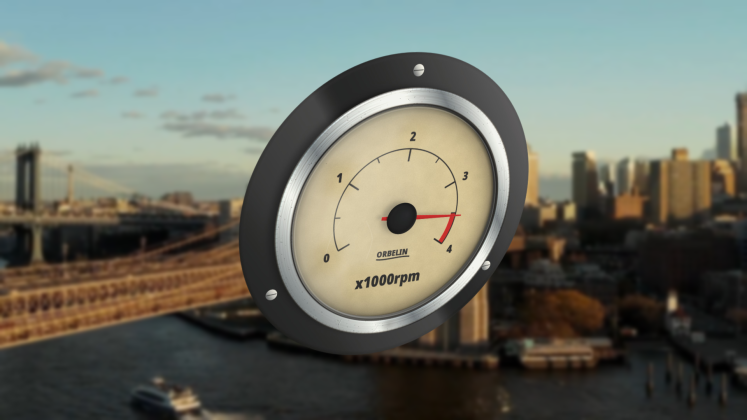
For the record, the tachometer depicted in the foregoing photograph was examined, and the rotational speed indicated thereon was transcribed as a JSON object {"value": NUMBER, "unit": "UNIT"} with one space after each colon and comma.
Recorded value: {"value": 3500, "unit": "rpm"}
